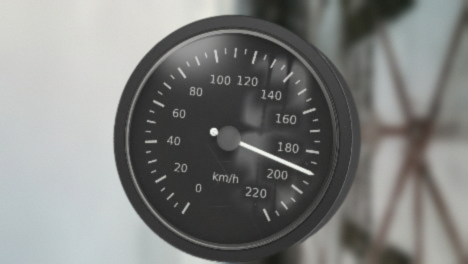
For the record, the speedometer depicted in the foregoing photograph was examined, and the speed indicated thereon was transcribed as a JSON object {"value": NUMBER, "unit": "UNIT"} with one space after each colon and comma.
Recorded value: {"value": 190, "unit": "km/h"}
